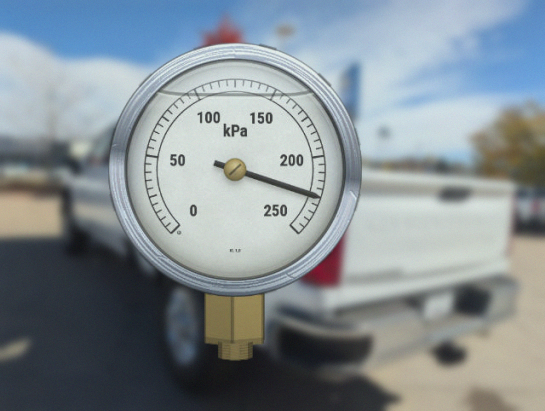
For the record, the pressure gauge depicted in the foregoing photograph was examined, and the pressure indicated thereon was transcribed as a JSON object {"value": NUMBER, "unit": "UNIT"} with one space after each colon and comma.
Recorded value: {"value": 225, "unit": "kPa"}
